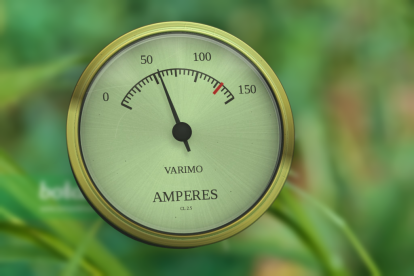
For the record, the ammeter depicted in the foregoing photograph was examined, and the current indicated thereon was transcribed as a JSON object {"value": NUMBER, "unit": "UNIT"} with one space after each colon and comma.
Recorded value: {"value": 55, "unit": "A"}
